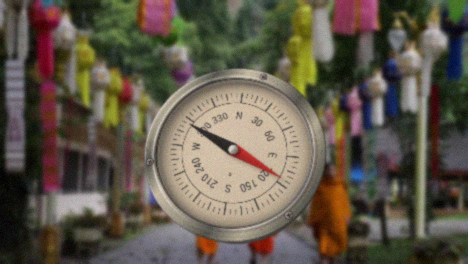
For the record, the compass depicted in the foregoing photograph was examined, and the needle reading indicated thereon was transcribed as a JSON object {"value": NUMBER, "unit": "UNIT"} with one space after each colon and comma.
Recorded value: {"value": 115, "unit": "°"}
